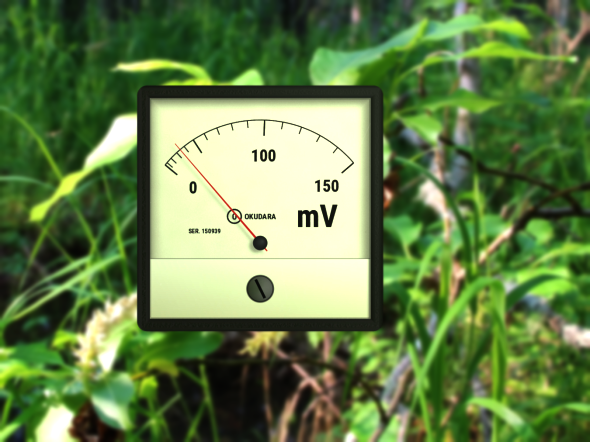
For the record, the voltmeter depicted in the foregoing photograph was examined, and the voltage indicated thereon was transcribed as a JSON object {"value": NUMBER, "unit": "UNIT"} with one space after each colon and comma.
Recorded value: {"value": 35, "unit": "mV"}
